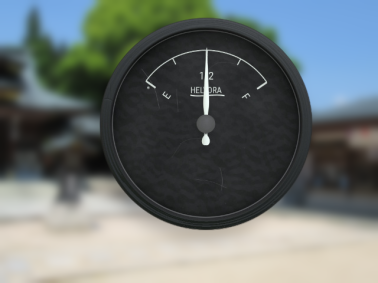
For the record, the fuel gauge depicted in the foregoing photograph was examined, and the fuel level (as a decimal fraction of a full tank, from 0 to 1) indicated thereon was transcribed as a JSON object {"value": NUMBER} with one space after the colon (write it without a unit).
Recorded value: {"value": 0.5}
